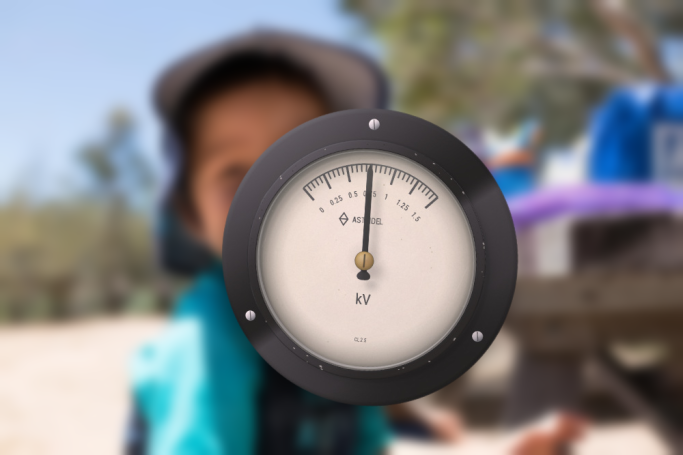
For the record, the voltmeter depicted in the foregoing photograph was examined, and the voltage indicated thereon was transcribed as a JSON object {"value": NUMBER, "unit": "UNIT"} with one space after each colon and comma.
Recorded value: {"value": 0.75, "unit": "kV"}
